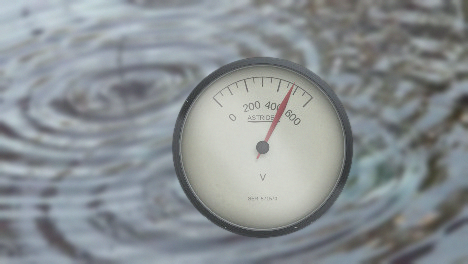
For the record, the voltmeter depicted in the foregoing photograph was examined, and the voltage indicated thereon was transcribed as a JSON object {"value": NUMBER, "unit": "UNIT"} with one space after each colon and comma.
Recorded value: {"value": 475, "unit": "V"}
